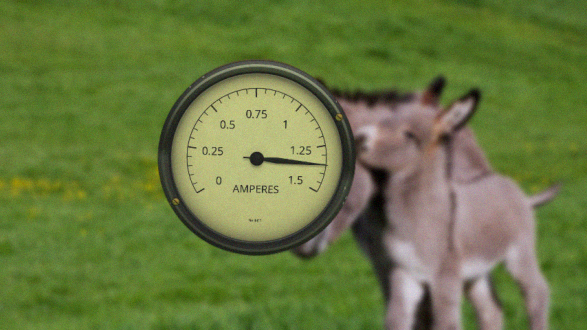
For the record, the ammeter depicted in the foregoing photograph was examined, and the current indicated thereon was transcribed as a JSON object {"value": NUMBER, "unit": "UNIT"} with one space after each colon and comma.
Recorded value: {"value": 1.35, "unit": "A"}
